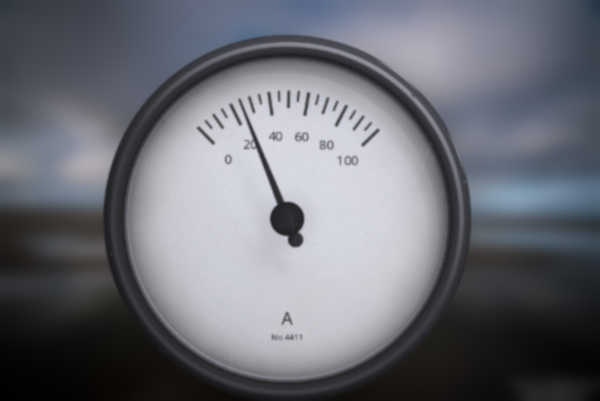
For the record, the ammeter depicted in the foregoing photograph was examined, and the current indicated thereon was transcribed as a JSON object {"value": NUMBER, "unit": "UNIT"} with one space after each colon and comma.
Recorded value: {"value": 25, "unit": "A"}
